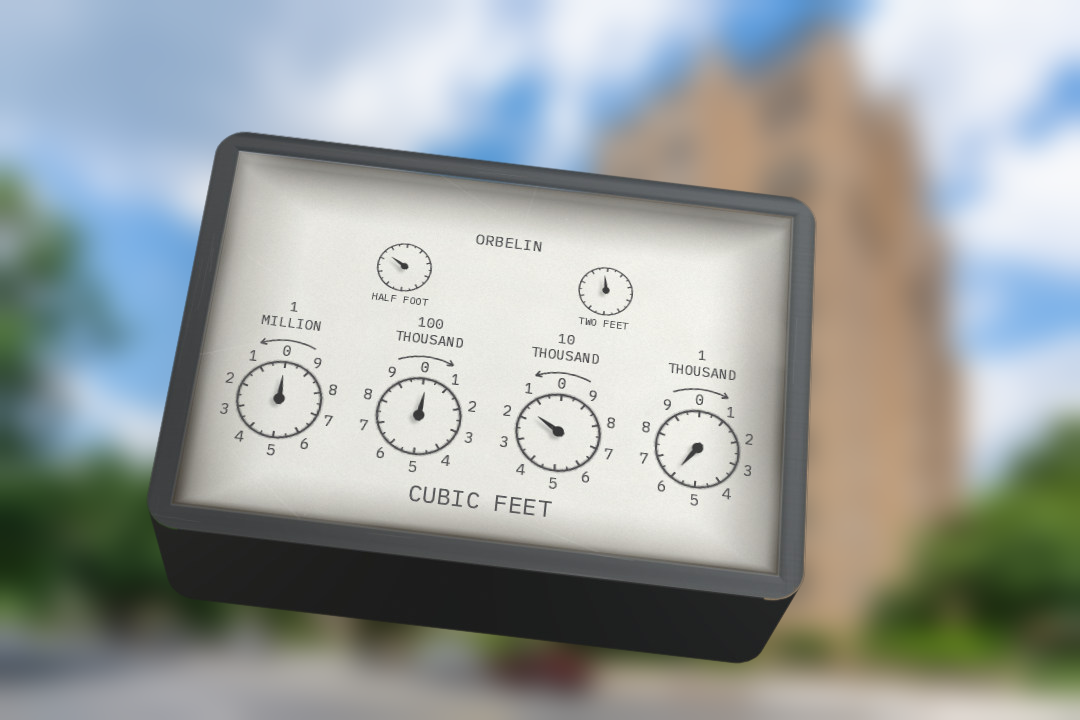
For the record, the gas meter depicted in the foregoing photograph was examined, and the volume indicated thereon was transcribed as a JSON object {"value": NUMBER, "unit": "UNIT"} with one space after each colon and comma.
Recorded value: {"value": 1600, "unit": "ft³"}
